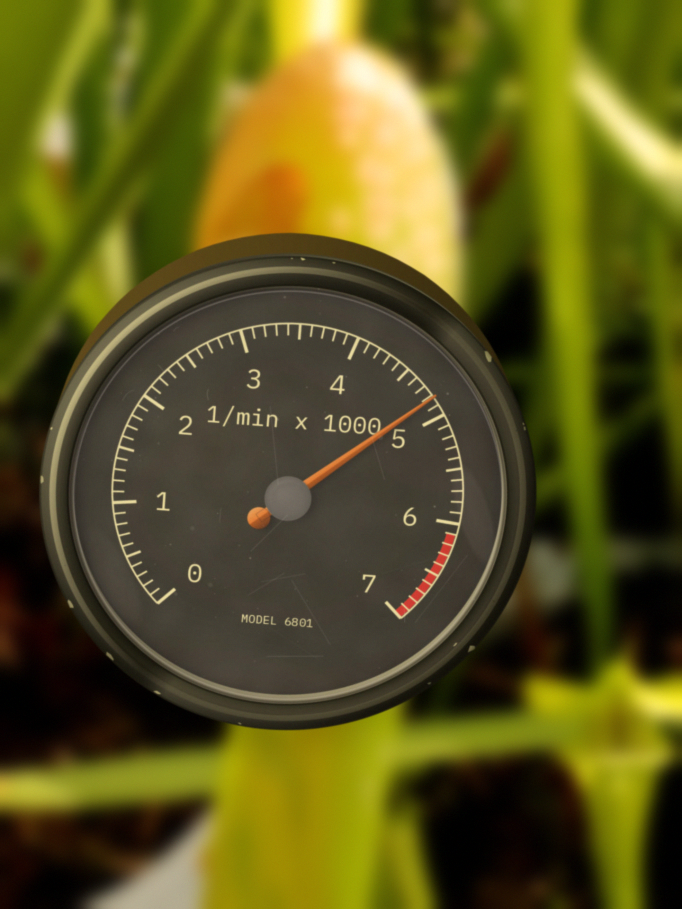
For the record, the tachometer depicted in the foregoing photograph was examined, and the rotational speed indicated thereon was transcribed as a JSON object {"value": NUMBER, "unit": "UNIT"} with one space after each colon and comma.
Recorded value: {"value": 4800, "unit": "rpm"}
